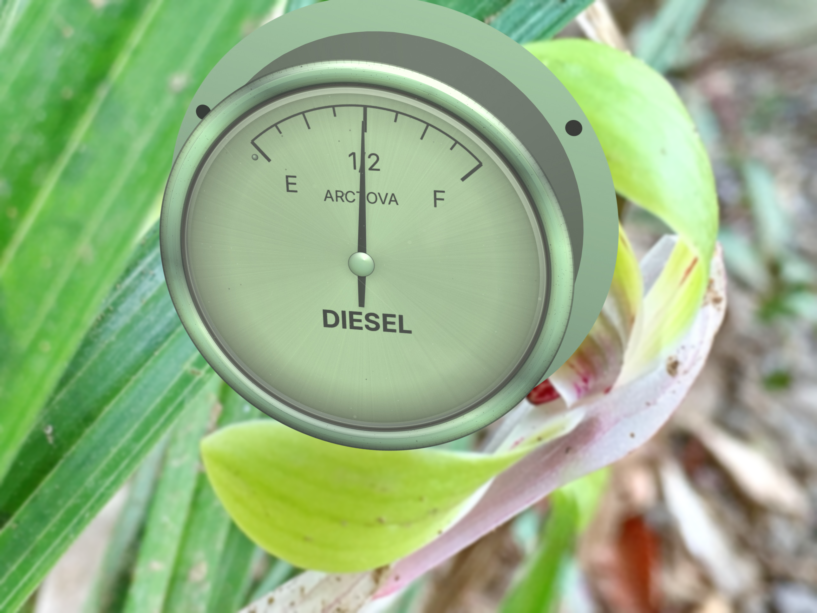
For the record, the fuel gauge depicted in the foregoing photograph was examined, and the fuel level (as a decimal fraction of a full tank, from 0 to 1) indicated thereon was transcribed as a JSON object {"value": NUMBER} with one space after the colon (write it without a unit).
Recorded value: {"value": 0.5}
